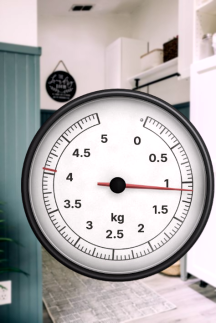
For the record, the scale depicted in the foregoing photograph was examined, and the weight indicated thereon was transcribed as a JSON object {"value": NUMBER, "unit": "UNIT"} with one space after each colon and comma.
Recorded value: {"value": 1.1, "unit": "kg"}
